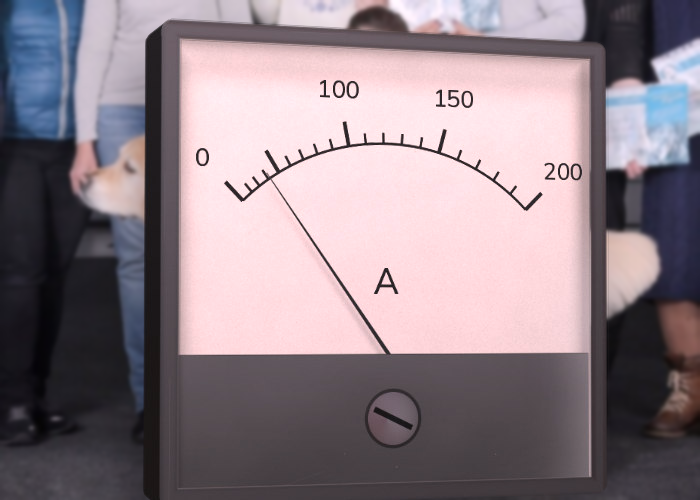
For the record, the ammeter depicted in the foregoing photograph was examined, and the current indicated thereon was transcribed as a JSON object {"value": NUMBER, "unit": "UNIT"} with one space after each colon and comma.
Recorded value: {"value": 40, "unit": "A"}
